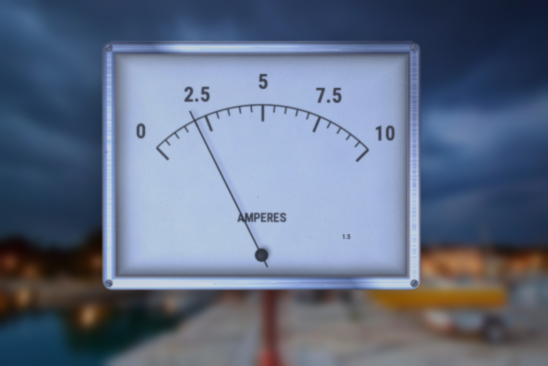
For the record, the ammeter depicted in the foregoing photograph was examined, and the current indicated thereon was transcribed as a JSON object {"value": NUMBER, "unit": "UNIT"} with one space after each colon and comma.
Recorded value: {"value": 2, "unit": "A"}
